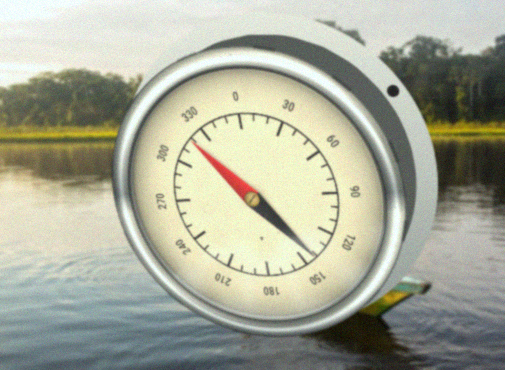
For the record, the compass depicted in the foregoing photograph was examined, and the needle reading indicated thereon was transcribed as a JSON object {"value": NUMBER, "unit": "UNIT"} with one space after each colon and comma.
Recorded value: {"value": 320, "unit": "°"}
